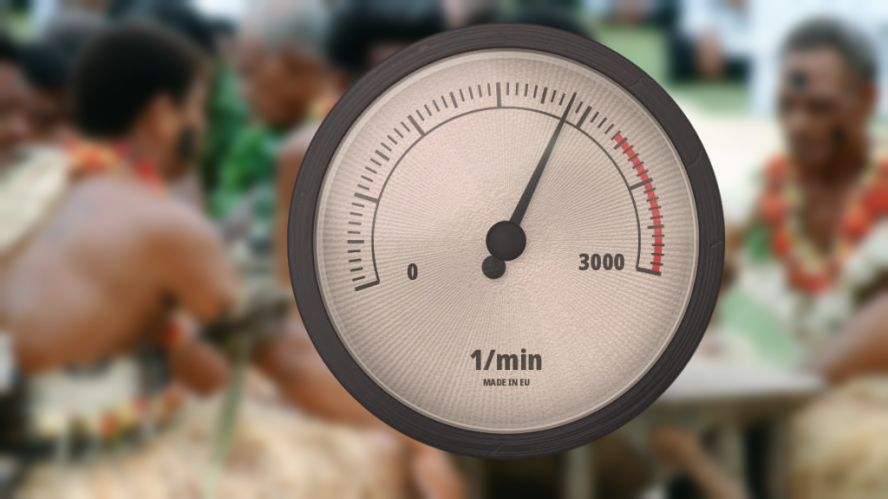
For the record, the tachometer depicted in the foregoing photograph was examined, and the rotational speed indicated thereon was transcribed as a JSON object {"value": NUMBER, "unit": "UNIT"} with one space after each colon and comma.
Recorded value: {"value": 1900, "unit": "rpm"}
